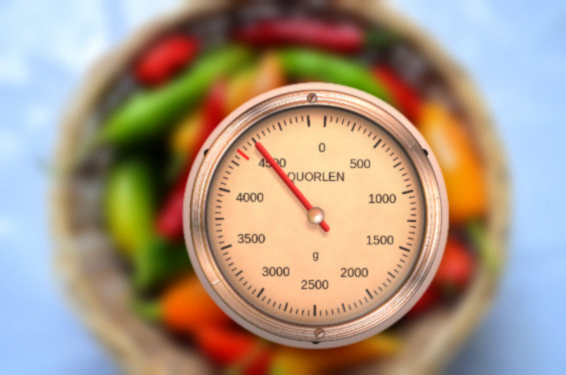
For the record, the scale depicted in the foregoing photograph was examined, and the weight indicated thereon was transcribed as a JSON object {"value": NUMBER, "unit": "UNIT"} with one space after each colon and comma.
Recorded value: {"value": 4500, "unit": "g"}
